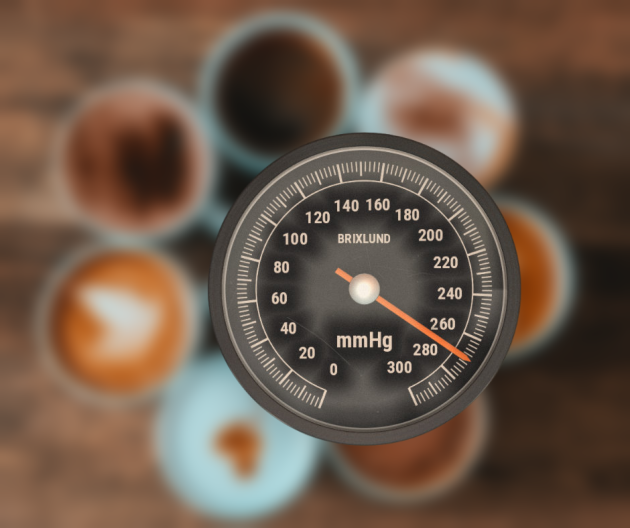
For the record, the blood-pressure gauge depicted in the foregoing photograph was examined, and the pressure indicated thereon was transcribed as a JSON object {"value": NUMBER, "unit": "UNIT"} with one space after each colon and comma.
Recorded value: {"value": 270, "unit": "mmHg"}
